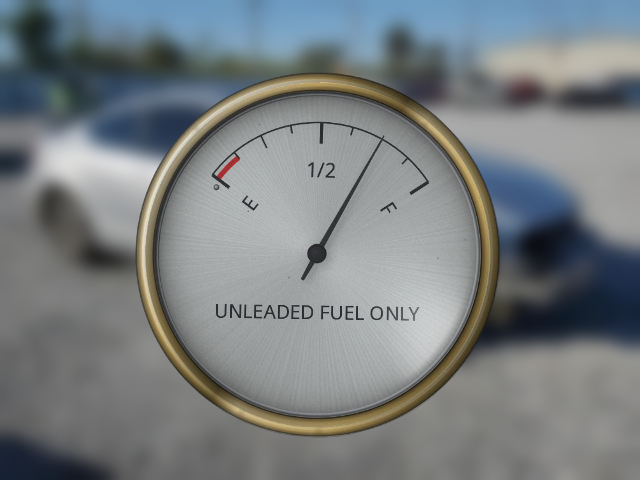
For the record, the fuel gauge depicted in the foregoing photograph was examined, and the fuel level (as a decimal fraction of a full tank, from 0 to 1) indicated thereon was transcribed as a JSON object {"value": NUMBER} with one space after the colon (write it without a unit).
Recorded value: {"value": 0.75}
